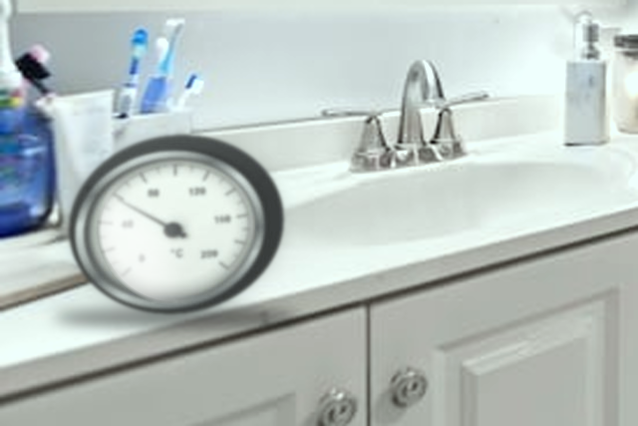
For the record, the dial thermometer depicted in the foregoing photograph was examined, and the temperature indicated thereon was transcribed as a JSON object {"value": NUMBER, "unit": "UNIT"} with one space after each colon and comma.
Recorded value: {"value": 60, "unit": "°C"}
